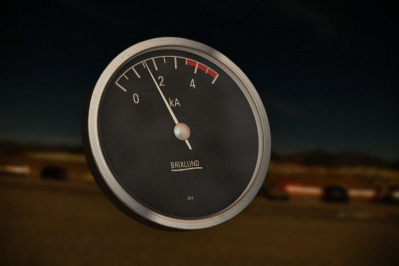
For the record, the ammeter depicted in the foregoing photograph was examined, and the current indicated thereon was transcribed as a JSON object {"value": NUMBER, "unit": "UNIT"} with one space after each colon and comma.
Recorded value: {"value": 1.5, "unit": "kA"}
